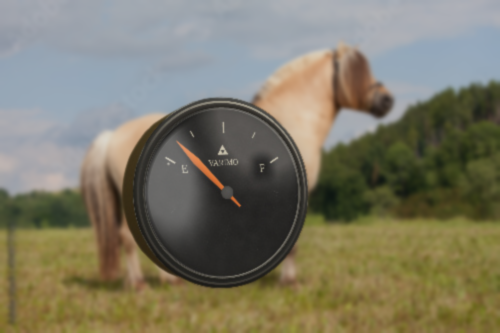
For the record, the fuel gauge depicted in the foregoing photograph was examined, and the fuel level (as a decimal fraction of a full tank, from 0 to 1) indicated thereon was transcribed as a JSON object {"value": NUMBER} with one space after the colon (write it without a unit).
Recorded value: {"value": 0.125}
